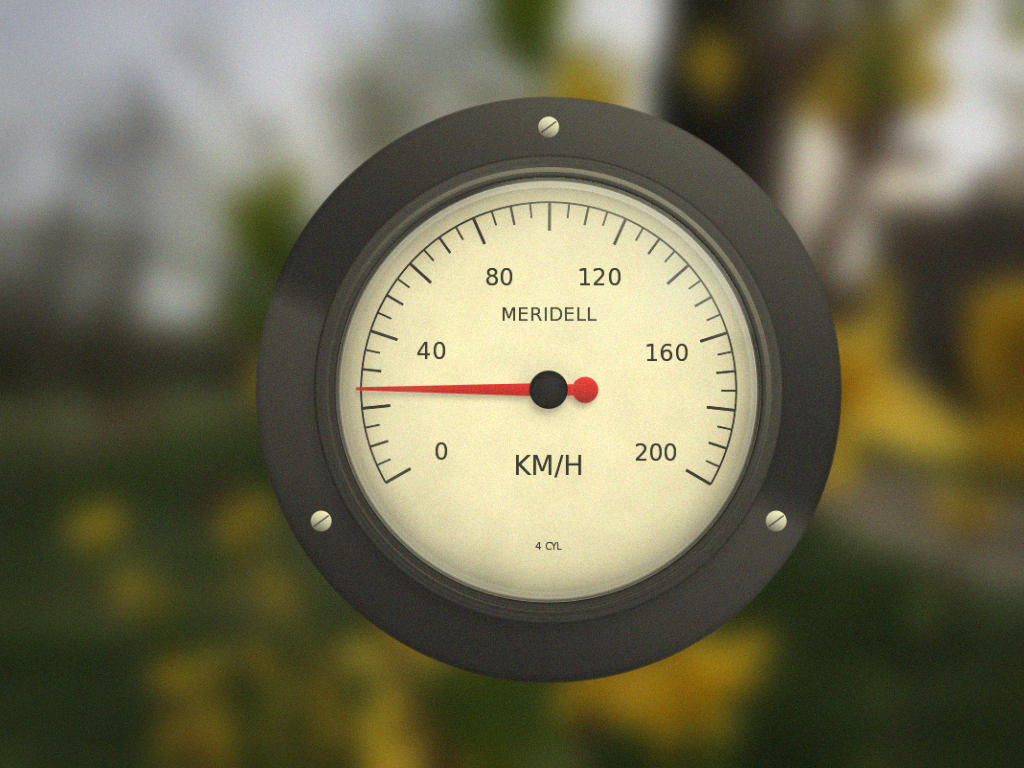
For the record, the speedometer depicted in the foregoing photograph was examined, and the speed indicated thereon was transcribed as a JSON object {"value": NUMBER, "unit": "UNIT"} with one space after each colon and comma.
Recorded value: {"value": 25, "unit": "km/h"}
